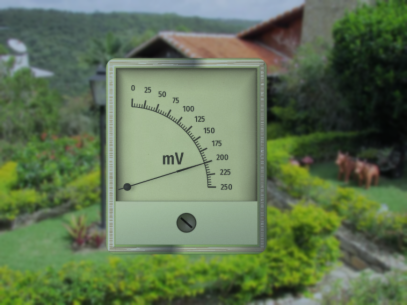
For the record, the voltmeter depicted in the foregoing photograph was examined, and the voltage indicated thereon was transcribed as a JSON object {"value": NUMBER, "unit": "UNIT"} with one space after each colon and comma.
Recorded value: {"value": 200, "unit": "mV"}
